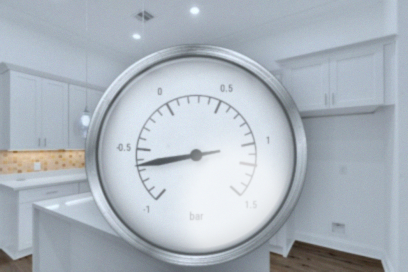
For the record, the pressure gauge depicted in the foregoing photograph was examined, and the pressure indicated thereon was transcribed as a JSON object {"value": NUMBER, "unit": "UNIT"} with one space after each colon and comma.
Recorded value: {"value": -0.65, "unit": "bar"}
